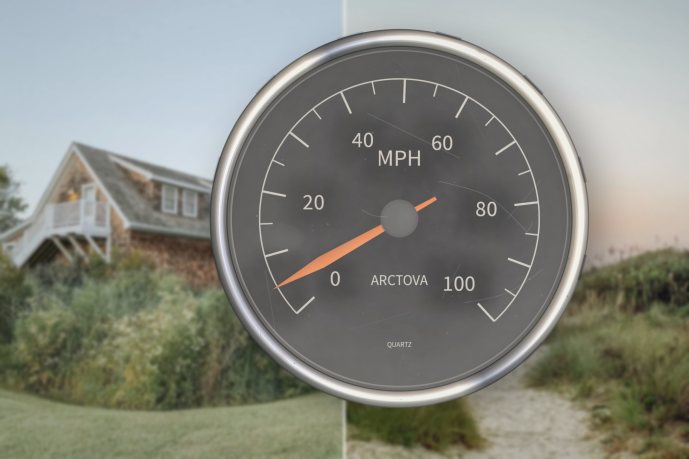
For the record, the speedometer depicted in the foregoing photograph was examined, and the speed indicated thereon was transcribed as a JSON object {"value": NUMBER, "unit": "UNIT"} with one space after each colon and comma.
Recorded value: {"value": 5, "unit": "mph"}
